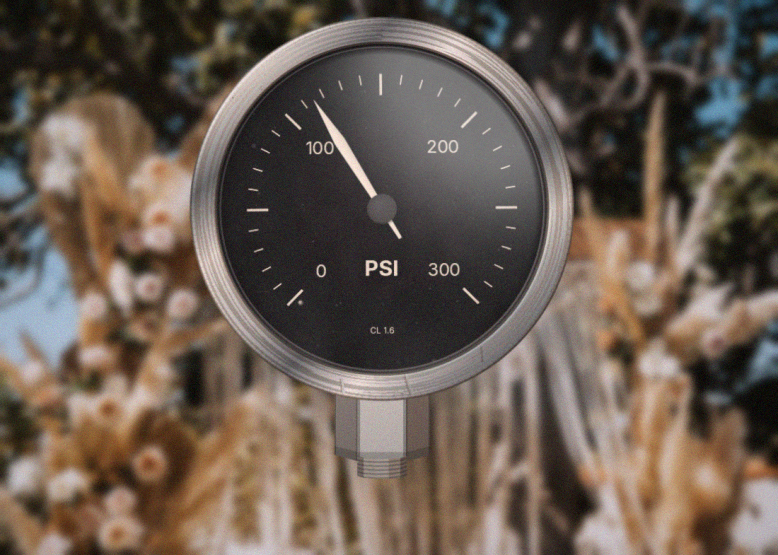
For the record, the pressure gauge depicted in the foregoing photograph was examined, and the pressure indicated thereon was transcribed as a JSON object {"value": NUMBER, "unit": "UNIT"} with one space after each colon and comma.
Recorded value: {"value": 115, "unit": "psi"}
